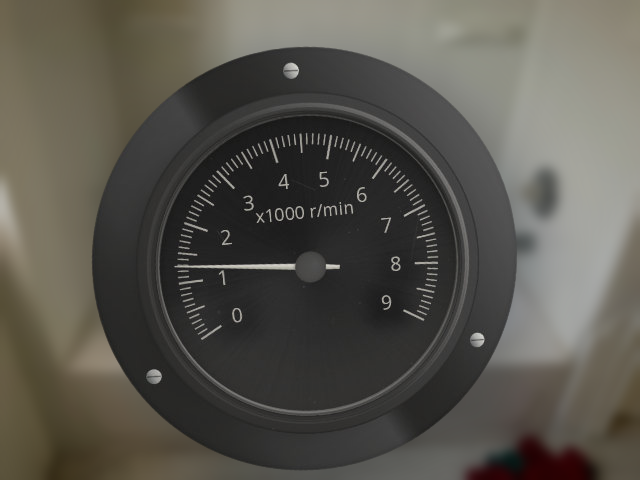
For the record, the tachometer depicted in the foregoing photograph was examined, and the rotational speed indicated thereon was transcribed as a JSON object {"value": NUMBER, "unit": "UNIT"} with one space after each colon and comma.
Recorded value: {"value": 1300, "unit": "rpm"}
